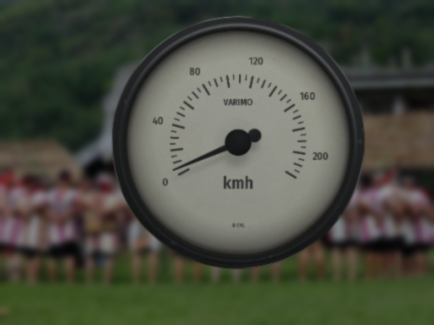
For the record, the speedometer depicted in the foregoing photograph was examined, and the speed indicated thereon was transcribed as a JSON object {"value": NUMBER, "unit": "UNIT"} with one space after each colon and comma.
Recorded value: {"value": 5, "unit": "km/h"}
